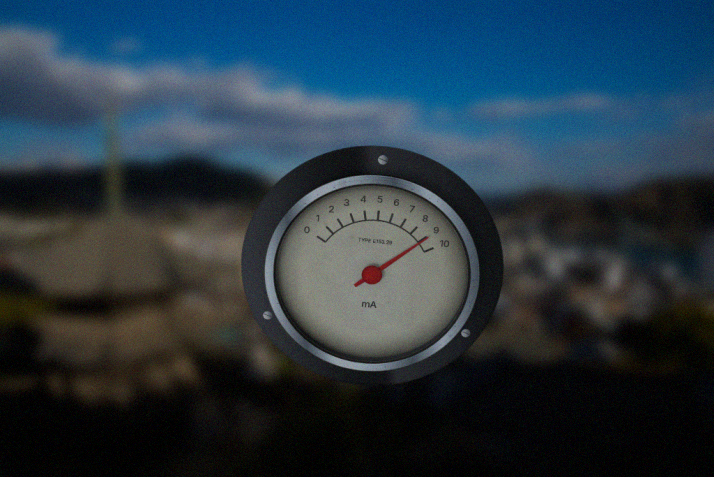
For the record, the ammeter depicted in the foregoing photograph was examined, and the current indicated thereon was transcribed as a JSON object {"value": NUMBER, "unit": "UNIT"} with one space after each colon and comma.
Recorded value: {"value": 9, "unit": "mA"}
